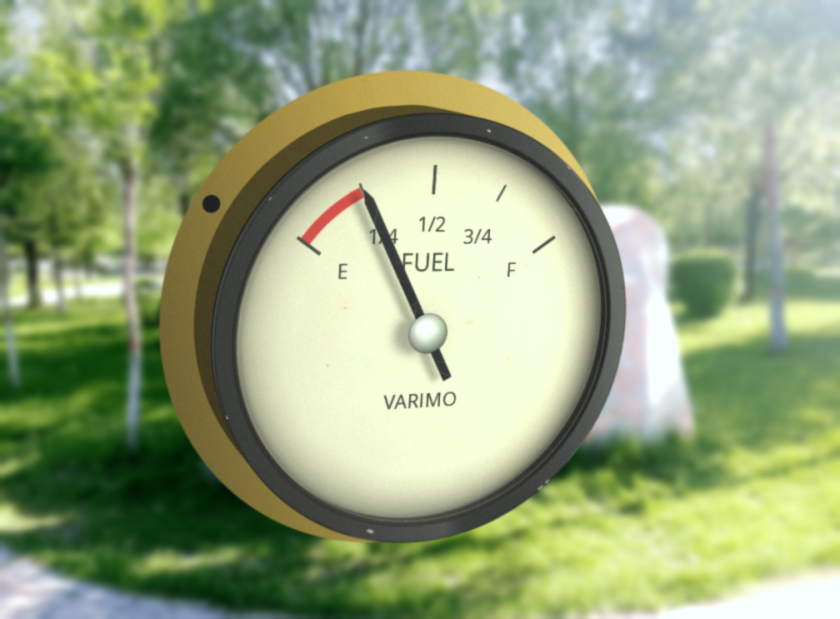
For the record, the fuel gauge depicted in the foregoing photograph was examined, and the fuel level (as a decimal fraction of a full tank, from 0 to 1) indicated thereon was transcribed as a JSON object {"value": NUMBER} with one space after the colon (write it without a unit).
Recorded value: {"value": 0.25}
